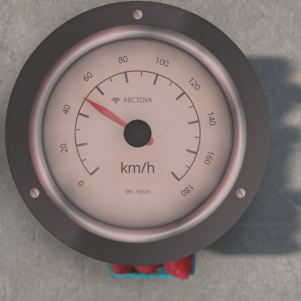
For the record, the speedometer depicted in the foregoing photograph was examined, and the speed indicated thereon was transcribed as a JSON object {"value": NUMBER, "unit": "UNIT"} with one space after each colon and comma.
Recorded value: {"value": 50, "unit": "km/h"}
